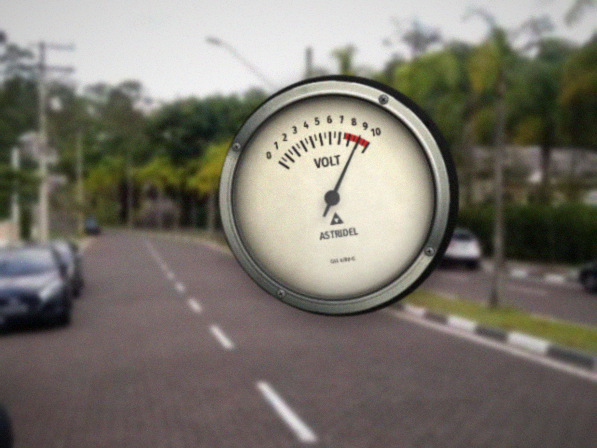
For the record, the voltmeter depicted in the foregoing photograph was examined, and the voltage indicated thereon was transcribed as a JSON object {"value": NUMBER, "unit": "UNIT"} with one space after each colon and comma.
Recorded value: {"value": 9, "unit": "V"}
